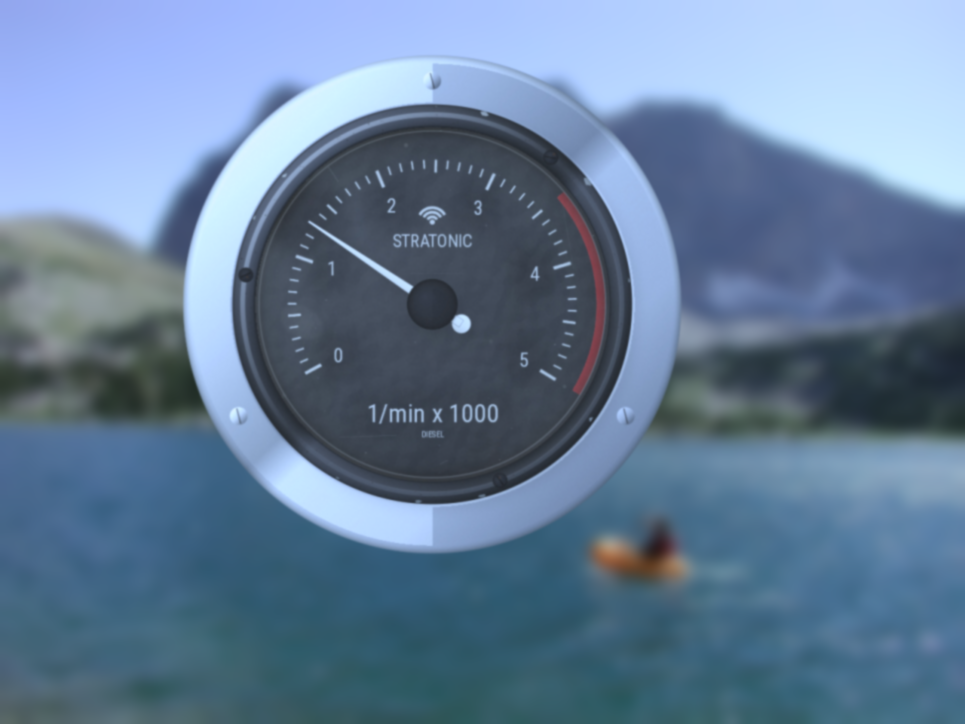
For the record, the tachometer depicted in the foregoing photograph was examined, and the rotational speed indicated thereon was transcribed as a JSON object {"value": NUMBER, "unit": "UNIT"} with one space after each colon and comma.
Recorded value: {"value": 1300, "unit": "rpm"}
